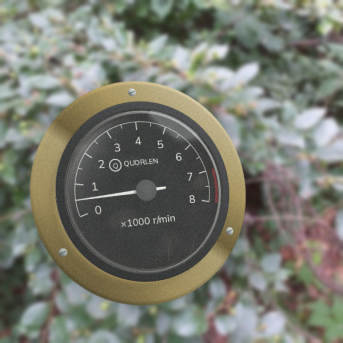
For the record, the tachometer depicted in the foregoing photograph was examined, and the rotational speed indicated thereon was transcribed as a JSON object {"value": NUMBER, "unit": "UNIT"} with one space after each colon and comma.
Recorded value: {"value": 500, "unit": "rpm"}
